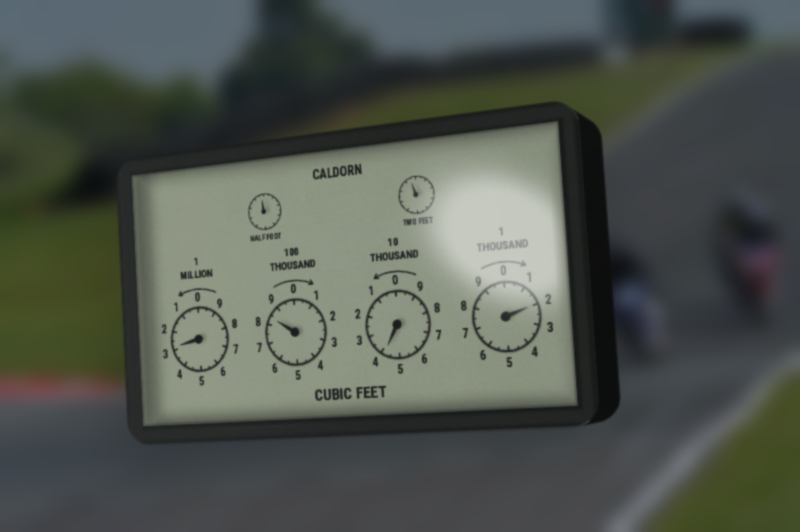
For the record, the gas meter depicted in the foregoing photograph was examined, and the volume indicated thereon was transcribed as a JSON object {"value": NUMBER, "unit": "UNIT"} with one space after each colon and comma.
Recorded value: {"value": 284200, "unit": "ft³"}
